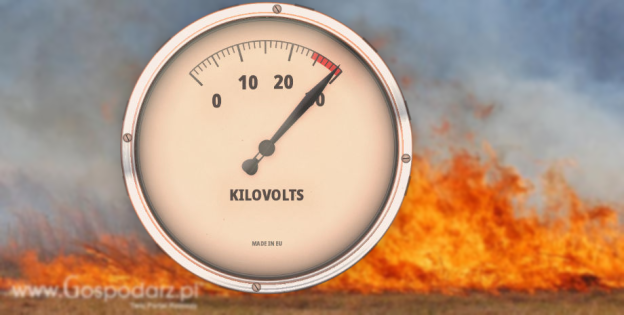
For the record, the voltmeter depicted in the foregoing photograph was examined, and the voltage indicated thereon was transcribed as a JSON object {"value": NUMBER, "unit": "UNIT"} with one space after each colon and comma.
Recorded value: {"value": 29, "unit": "kV"}
